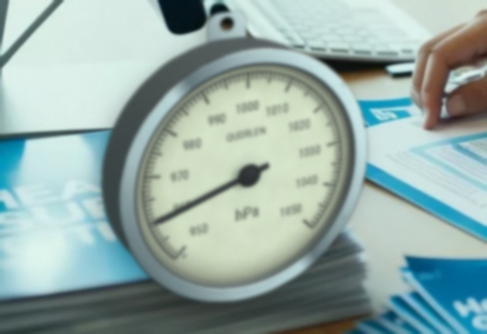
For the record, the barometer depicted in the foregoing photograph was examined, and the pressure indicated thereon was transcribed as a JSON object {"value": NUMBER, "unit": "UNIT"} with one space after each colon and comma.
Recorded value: {"value": 960, "unit": "hPa"}
